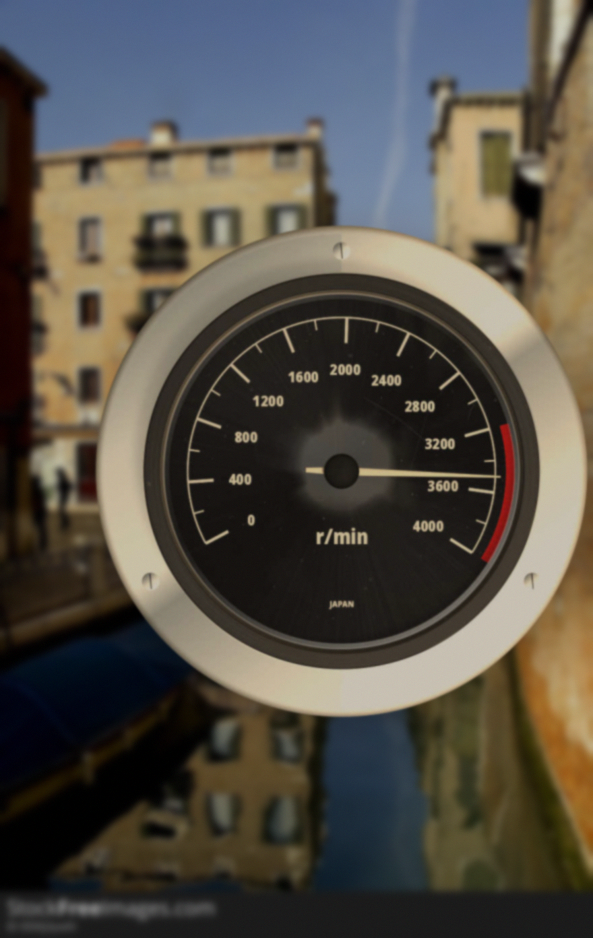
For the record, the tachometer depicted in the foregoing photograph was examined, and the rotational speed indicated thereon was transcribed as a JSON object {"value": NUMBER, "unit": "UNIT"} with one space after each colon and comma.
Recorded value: {"value": 3500, "unit": "rpm"}
